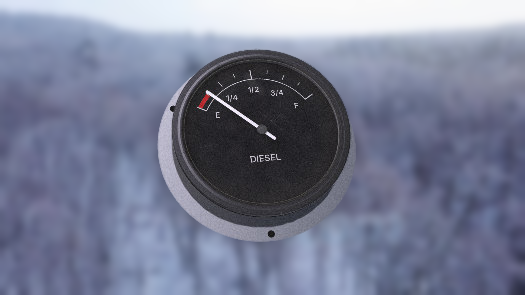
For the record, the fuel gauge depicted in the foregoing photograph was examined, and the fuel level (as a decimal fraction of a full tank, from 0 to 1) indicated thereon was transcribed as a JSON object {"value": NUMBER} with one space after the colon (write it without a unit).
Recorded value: {"value": 0.125}
